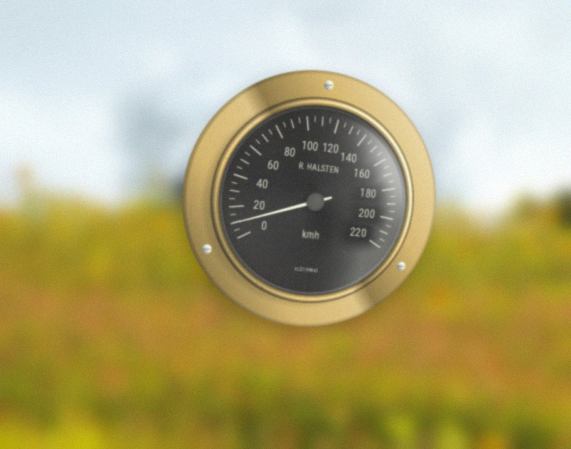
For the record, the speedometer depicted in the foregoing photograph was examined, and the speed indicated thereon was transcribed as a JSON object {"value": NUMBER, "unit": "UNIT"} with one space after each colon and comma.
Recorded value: {"value": 10, "unit": "km/h"}
